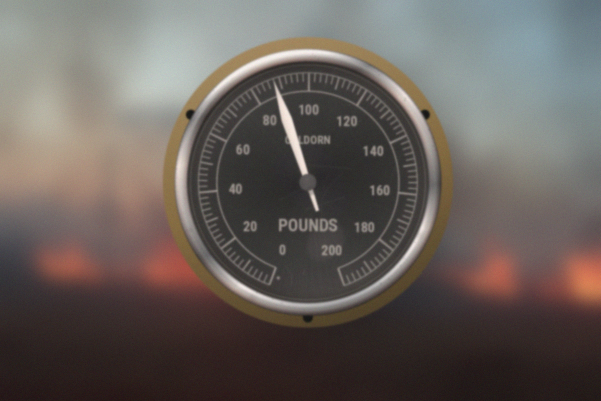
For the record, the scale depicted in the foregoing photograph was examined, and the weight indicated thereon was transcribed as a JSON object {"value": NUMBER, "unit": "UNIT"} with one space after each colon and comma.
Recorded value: {"value": 88, "unit": "lb"}
